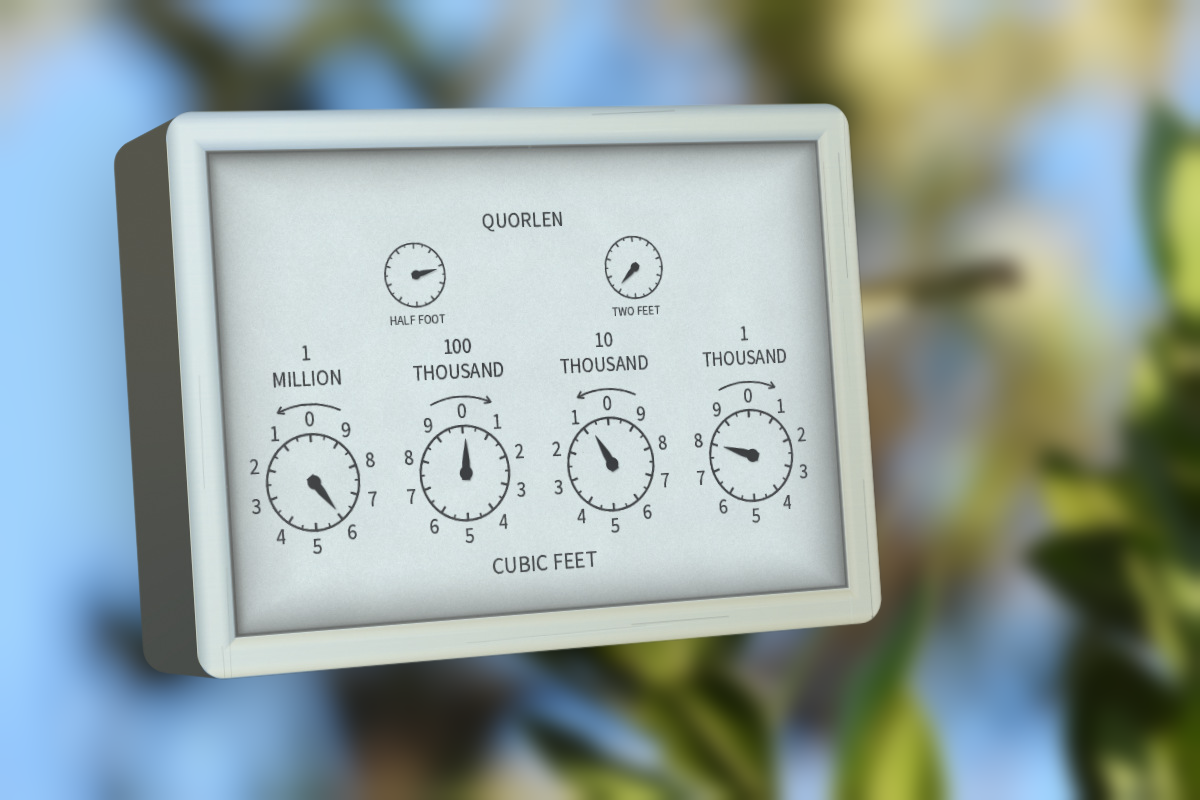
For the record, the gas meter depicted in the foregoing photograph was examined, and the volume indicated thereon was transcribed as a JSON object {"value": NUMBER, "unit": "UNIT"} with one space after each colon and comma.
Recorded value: {"value": 600800, "unit": "ft³"}
